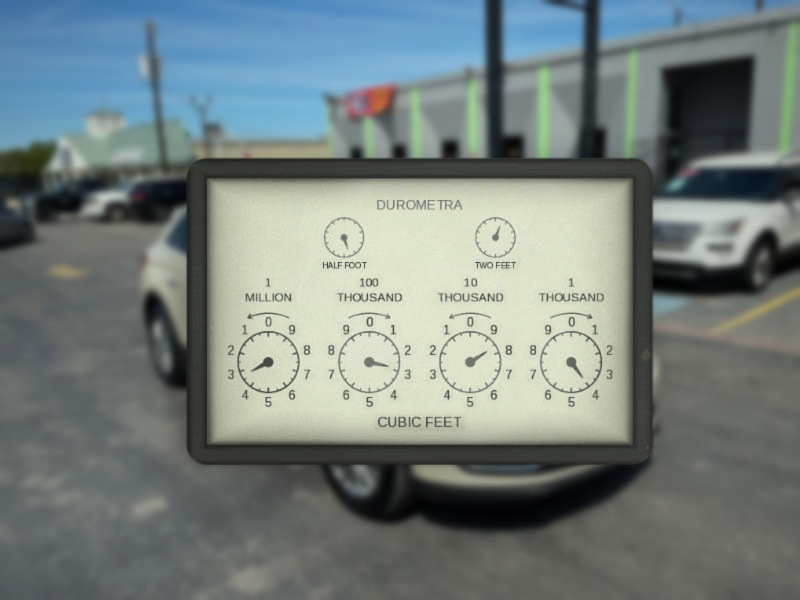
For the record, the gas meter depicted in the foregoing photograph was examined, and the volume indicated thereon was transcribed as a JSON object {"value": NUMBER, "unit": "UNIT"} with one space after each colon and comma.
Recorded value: {"value": 328400, "unit": "ft³"}
